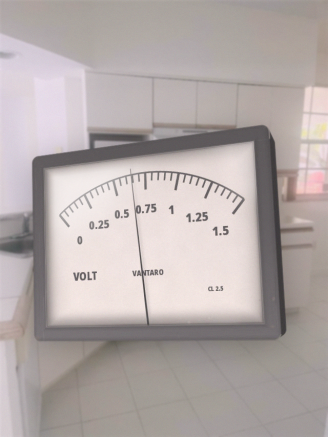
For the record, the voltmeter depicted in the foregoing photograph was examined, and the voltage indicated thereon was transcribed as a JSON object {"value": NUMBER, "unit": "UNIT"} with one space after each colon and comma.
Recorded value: {"value": 0.65, "unit": "V"}
